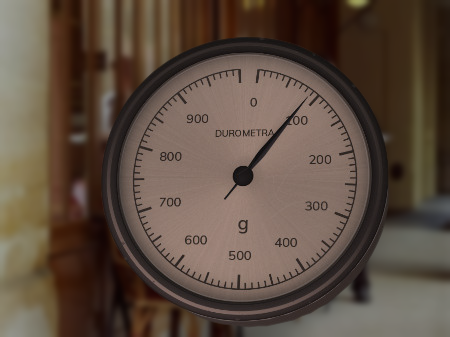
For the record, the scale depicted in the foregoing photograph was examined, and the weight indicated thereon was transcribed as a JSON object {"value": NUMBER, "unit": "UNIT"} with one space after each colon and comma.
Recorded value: {"value": 90, "unit": "g"}
